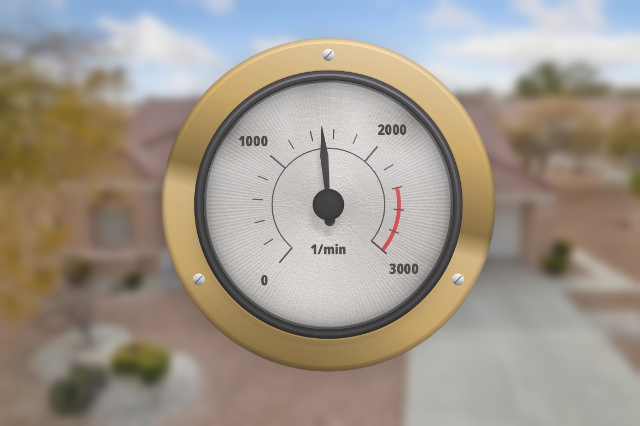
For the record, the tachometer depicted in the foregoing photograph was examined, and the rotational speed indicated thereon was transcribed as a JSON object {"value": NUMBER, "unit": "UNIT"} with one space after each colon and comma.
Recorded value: {"value": 1500, "unit": "rpm"}
